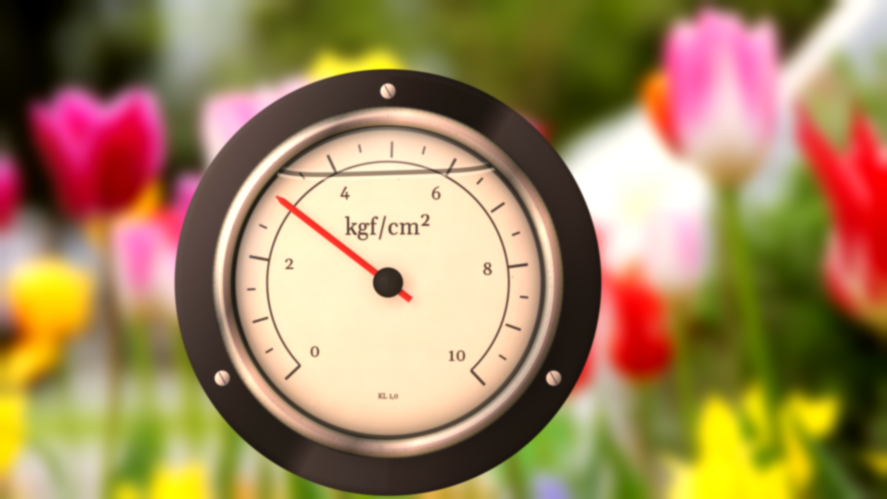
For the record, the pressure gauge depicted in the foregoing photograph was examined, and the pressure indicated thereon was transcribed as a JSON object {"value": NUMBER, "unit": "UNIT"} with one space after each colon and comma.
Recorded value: {"value": 3, "unit": "kg/cm²"}
